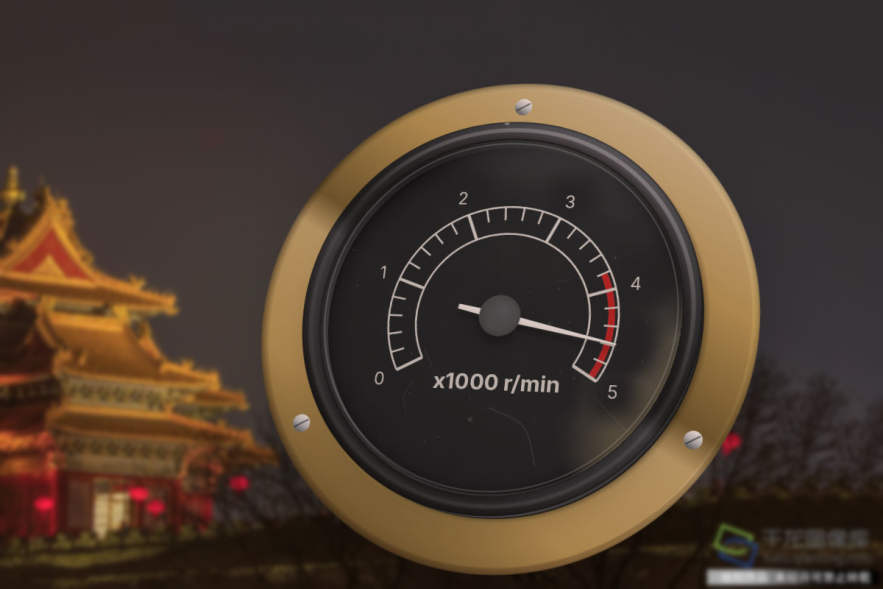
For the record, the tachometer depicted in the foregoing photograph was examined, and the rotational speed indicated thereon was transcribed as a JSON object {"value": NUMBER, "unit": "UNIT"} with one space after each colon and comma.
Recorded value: {"value": 4600, "unit": "rpm"}
